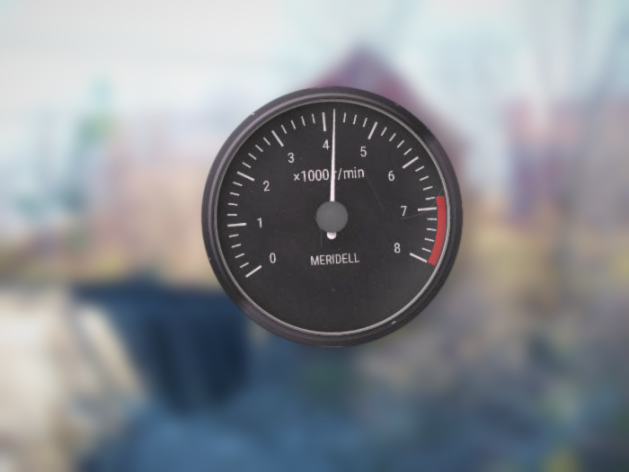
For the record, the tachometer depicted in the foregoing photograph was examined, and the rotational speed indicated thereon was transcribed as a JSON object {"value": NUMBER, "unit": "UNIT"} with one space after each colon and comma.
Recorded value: {"value": 4200, "unit": "rpm"}
